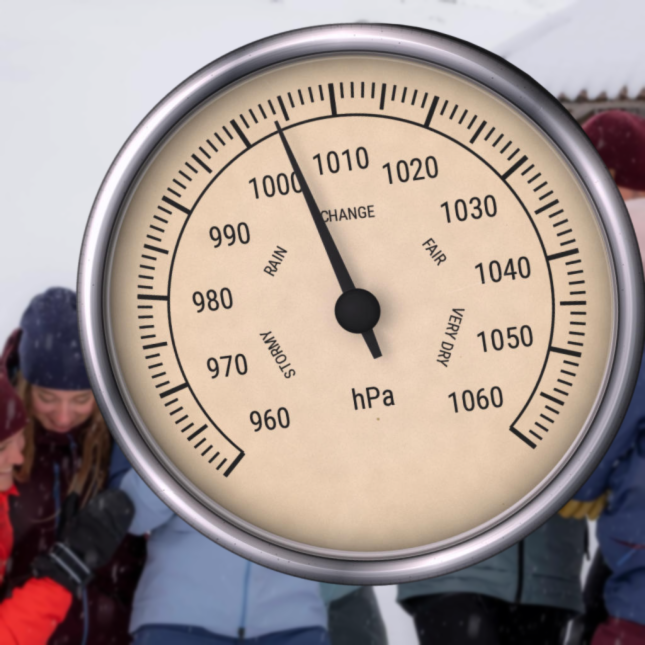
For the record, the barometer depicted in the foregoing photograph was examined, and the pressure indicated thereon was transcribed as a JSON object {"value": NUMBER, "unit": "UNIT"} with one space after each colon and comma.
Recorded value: {"value": 1004, "unit": "hPa"}
